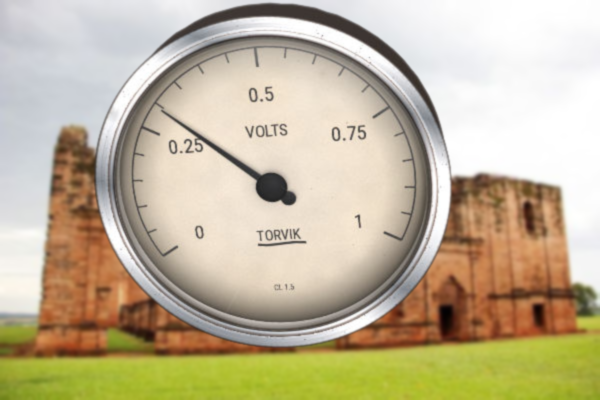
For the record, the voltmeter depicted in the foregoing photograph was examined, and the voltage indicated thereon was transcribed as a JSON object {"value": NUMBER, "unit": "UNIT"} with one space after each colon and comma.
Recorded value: {"value": 0.3, "unit": "V"}
